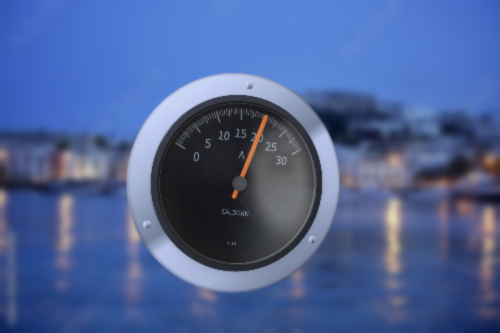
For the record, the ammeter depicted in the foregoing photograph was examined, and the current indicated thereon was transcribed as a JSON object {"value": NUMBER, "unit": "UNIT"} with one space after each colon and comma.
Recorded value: {"value": 20, "unit": "A"}
